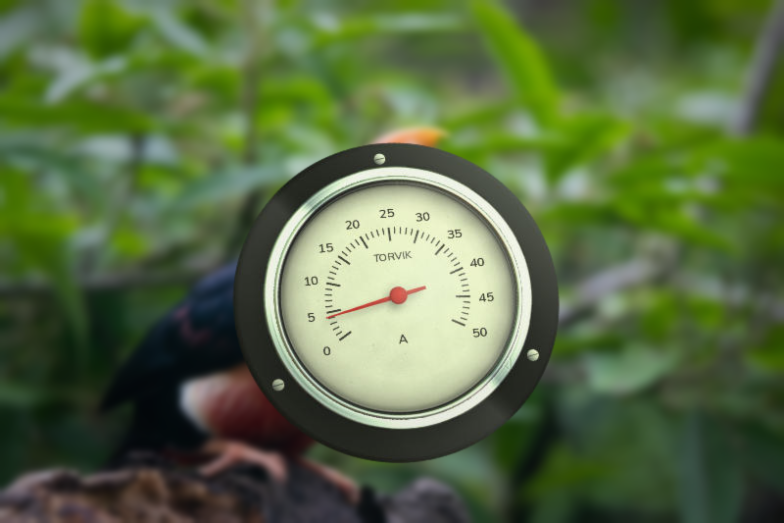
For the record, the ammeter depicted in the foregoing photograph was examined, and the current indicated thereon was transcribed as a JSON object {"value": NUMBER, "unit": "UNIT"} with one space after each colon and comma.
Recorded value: {"value": 4, "unit": "A"}
